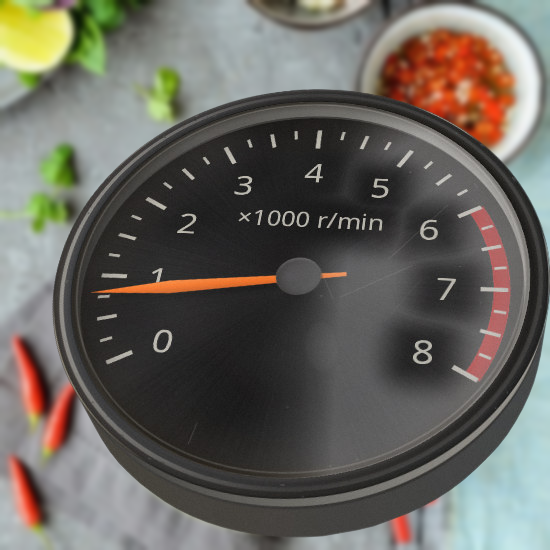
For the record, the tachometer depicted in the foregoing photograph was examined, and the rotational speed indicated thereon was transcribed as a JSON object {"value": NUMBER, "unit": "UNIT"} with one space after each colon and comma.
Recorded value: {"value": 750, "unit": "rpm"}
